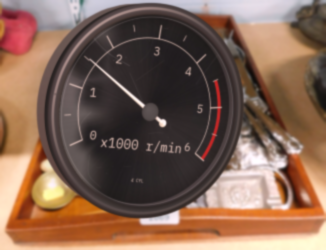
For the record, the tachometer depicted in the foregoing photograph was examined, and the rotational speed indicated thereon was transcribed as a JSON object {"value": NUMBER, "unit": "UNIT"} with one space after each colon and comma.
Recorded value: {"value": 1500, "unit": "rpm"}
